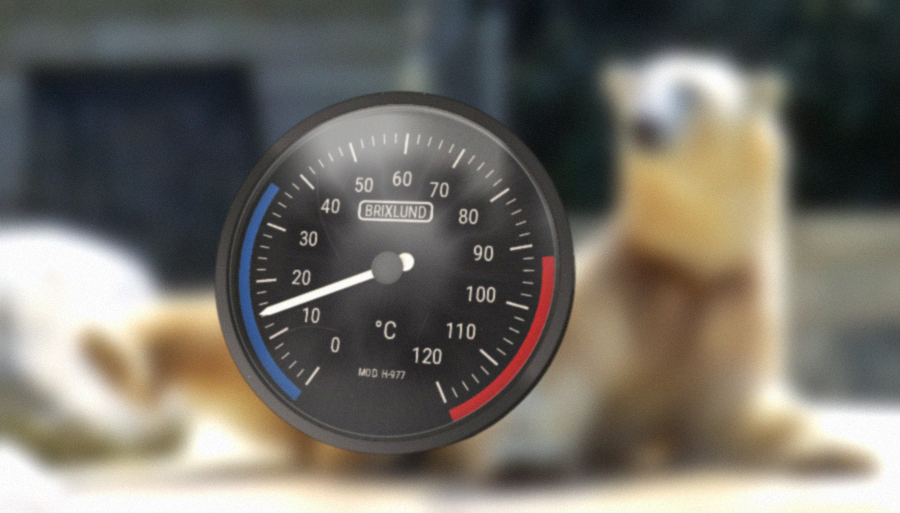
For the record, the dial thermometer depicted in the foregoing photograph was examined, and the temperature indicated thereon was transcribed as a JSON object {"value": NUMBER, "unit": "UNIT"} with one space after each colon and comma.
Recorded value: {"value": 14, "unit": "°C"}
